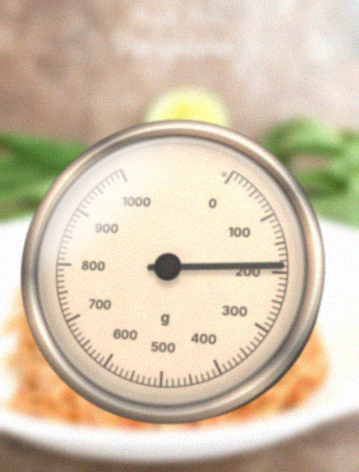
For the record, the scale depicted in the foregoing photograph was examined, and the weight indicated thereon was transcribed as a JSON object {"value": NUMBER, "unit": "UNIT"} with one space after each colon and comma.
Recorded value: {"value": 190, "unit": "g"}
